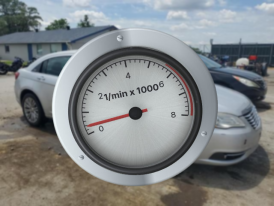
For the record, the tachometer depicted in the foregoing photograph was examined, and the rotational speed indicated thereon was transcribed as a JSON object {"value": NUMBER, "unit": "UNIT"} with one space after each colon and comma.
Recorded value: {"value": 400, "unit": "rpm"}
